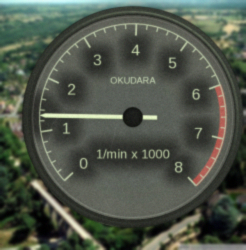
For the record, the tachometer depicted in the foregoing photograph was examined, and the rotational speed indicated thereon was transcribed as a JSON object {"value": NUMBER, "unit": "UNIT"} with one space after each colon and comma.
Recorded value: {"value": 1300, "unit": "rpm"}
